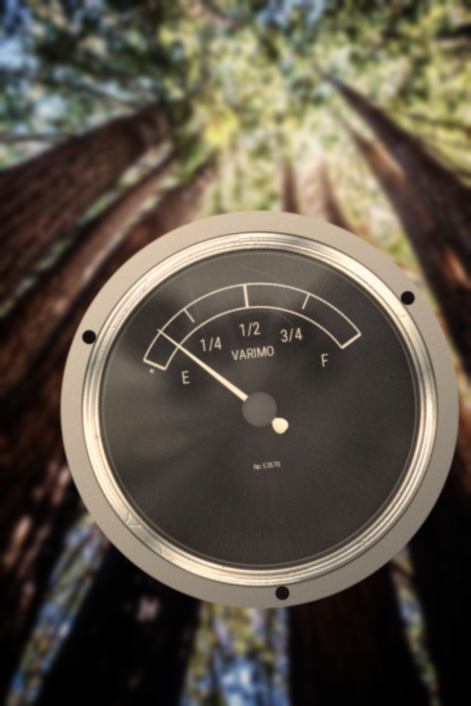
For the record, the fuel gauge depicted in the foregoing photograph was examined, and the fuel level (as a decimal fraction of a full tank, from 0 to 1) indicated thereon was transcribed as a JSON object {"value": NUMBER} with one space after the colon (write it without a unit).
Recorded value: {"value": 0.125}
